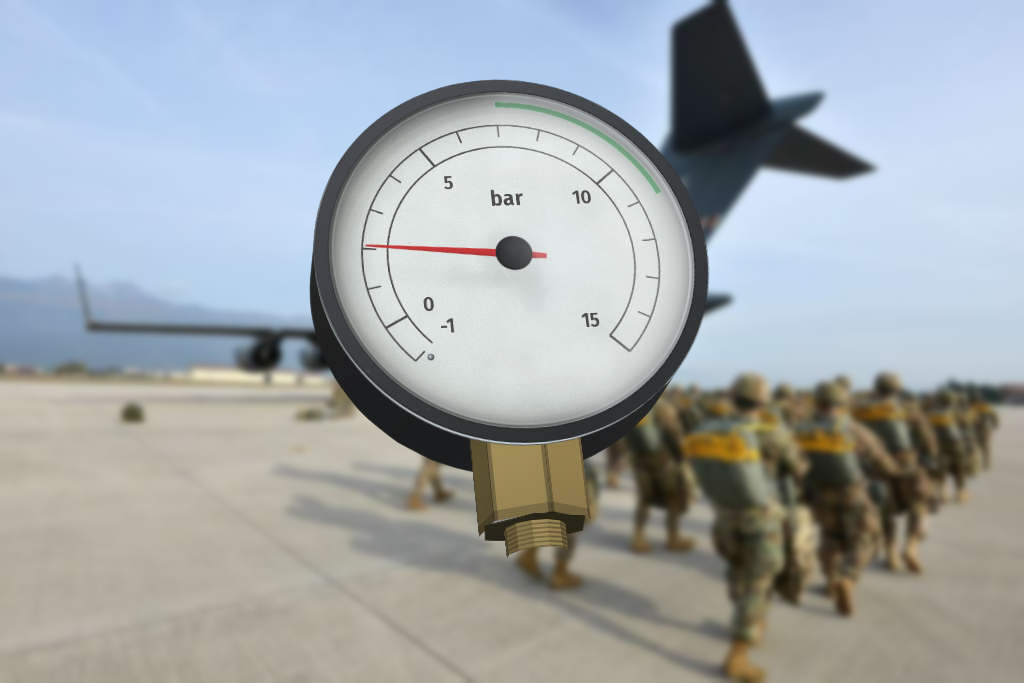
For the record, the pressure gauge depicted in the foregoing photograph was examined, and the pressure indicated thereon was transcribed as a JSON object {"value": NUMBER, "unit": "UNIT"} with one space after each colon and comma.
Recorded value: {"value": 2, "unit": "bar"}
